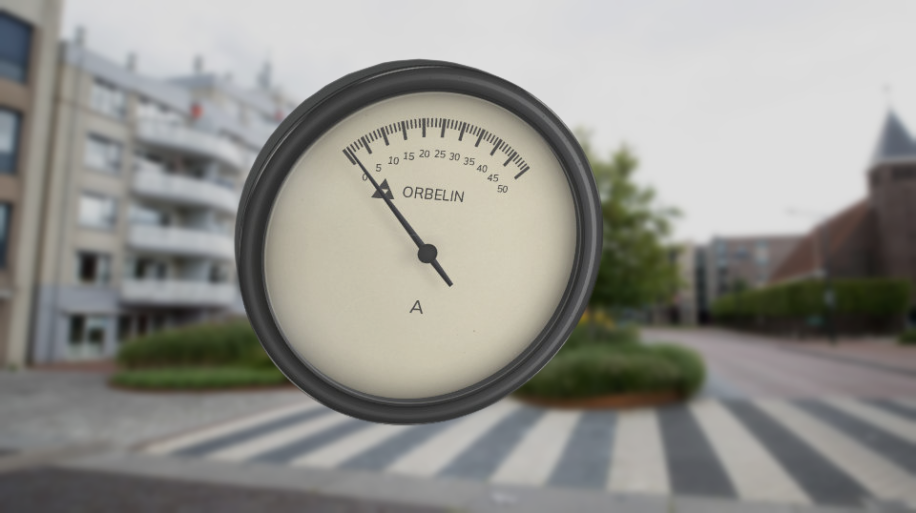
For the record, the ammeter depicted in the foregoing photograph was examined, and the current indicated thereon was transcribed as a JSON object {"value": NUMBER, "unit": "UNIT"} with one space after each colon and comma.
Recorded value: {"value": 1, "unit": "A"}
